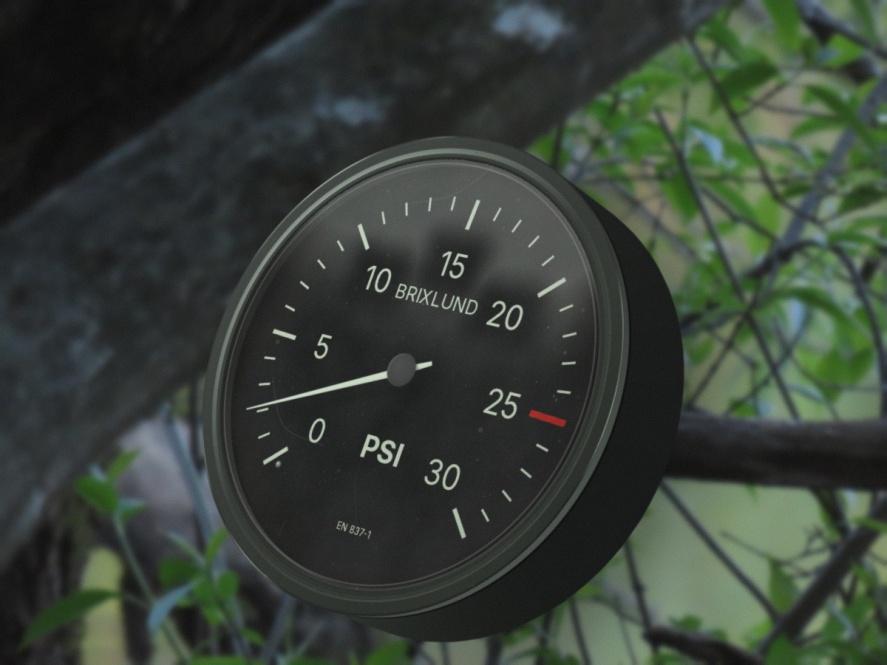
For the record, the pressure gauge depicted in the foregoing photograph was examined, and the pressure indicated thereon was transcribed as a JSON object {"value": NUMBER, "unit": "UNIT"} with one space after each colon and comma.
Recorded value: {"value": 2, "unit": "psi"}
